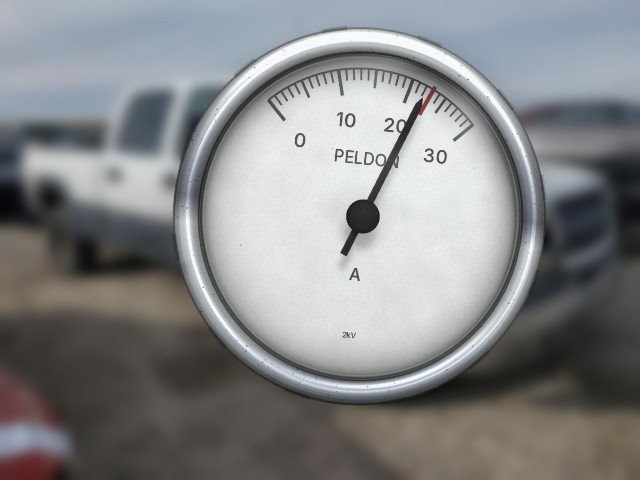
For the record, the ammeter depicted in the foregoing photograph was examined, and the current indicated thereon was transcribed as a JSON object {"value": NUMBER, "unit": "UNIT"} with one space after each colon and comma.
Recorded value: {"value": 22, "unit": "A"}
